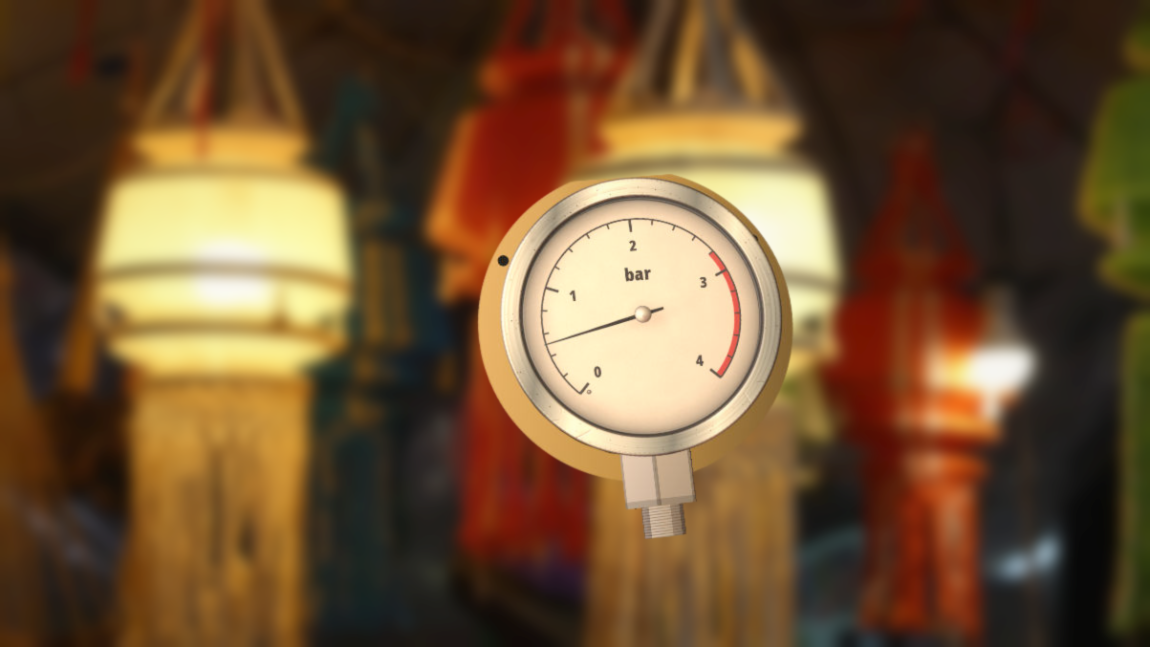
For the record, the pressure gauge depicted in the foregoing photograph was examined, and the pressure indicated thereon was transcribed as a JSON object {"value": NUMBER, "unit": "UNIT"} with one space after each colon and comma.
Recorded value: {"value": 0.5, "unit": "bar"}
